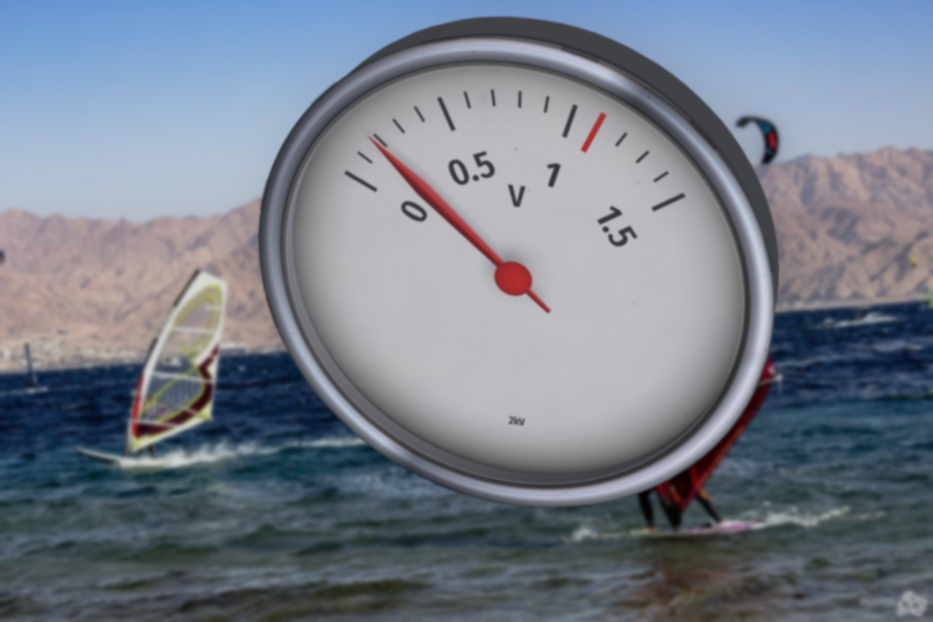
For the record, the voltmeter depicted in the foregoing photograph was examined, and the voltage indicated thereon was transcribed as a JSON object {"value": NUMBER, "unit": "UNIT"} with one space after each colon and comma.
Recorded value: {"value": 0.2, "unit": "V"}
